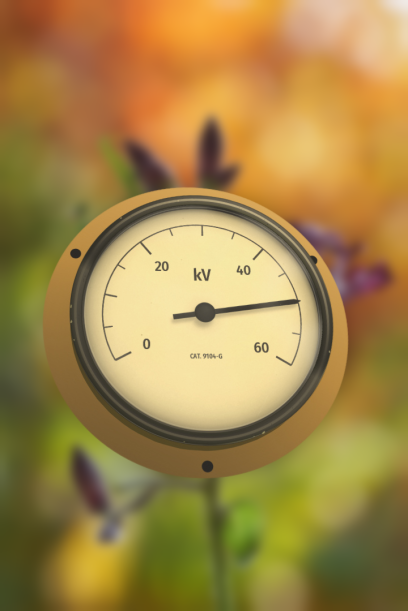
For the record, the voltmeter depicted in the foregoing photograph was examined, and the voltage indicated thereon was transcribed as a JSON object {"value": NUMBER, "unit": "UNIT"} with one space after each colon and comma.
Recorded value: {"value": 50, "unit": "kV"}
